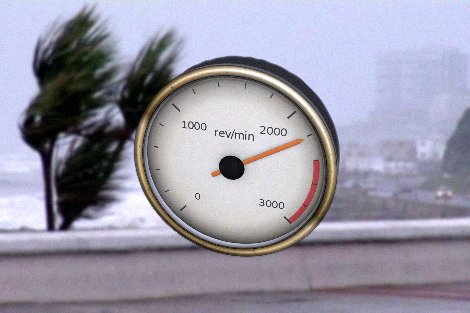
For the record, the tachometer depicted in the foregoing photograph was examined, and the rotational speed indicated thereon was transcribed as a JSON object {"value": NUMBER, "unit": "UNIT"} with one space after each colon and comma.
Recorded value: {"value": 2200, "unit": "rpm"}
